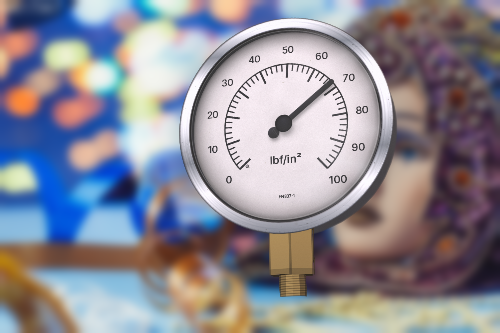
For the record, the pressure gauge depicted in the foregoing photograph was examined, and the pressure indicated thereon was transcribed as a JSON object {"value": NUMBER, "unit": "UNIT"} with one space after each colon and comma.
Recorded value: {"value": 68, "unit": "psi"}
